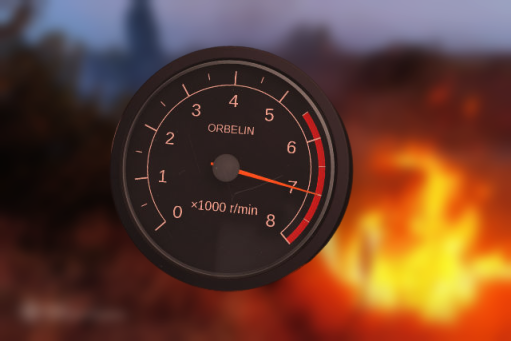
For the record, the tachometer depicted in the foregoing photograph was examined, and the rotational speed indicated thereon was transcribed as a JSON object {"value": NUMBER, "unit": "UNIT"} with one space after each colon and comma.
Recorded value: {"value": 7000, "unit": "rpm"}
